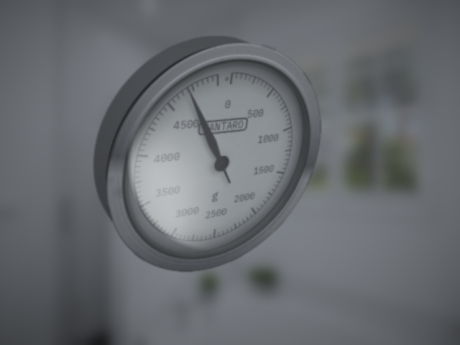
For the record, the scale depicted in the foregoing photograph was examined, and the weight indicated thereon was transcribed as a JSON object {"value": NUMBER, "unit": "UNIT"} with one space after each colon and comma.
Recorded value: {"value": 4700, "unit": "g"}
